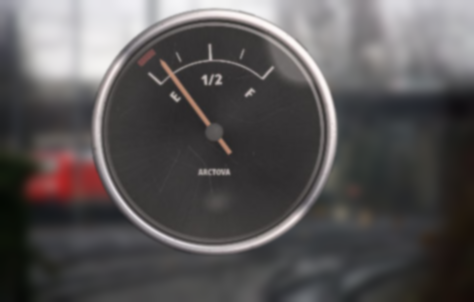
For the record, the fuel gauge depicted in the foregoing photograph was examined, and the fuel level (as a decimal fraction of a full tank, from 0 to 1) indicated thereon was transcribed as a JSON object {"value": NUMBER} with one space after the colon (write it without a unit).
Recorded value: {"value": 0.125}
